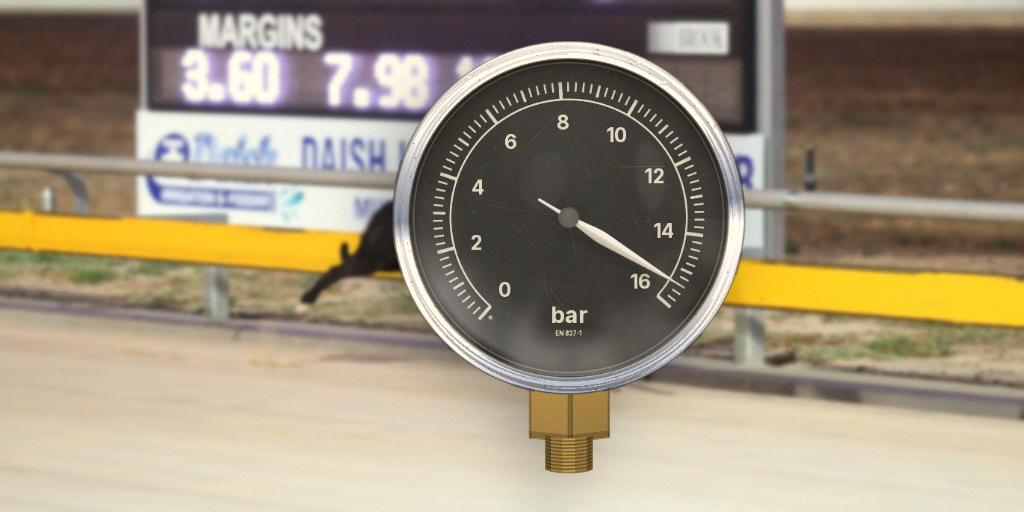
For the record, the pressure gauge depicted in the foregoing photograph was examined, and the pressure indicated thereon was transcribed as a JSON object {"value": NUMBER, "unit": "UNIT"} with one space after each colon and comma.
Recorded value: {"value": 15.4, "unit": "bar"}
